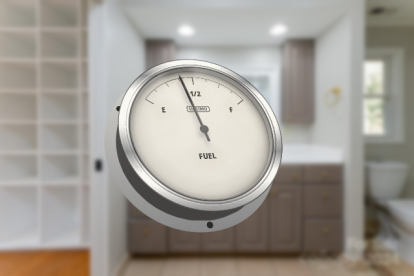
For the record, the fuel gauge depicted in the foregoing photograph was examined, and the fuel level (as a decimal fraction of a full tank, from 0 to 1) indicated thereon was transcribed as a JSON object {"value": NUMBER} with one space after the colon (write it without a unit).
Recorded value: {"value": 0.375}
